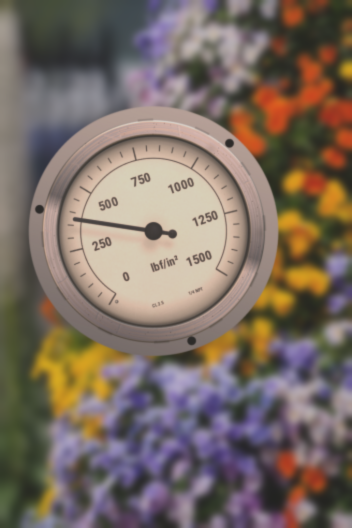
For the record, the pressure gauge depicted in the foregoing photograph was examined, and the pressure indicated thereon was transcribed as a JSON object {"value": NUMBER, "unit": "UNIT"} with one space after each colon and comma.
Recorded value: {"value": 375, "unit": "psi"}
